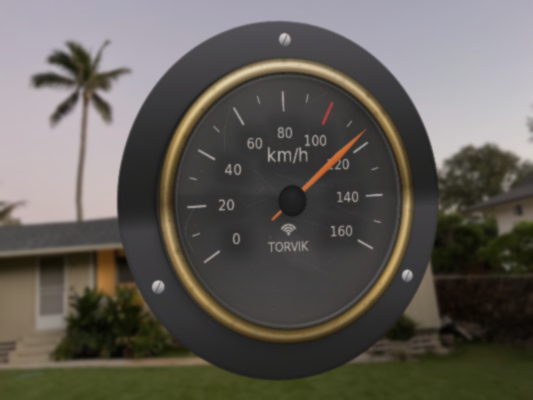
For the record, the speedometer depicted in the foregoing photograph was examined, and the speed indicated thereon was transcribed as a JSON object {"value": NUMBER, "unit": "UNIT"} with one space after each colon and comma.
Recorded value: {"value": 115, "unit": "km/h"}
